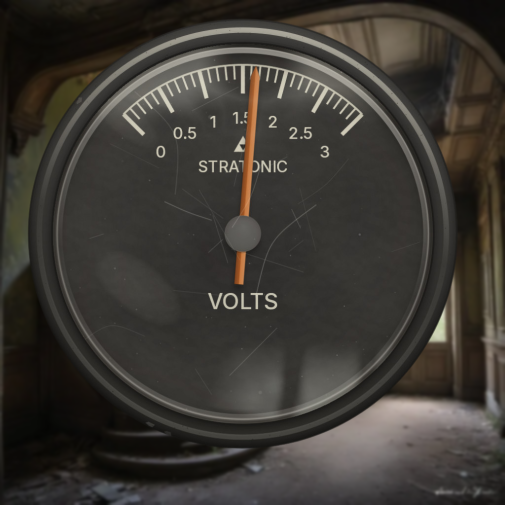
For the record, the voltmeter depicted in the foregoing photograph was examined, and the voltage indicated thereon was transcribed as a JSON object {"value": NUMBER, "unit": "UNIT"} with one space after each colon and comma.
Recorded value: {"value": 1.65, "unit": "V"}
